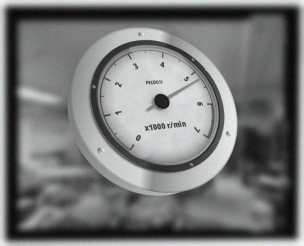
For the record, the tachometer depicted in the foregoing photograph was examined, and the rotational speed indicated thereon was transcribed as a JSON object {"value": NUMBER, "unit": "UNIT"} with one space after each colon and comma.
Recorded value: {"value": 5250, "unit": "rpm"}
